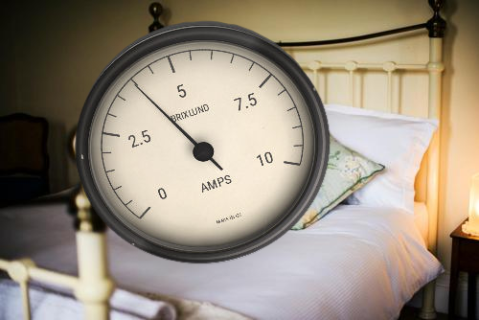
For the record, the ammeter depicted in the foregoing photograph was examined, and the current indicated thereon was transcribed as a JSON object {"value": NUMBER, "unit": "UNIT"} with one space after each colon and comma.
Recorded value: {"value": 4, "unit": "A"}
